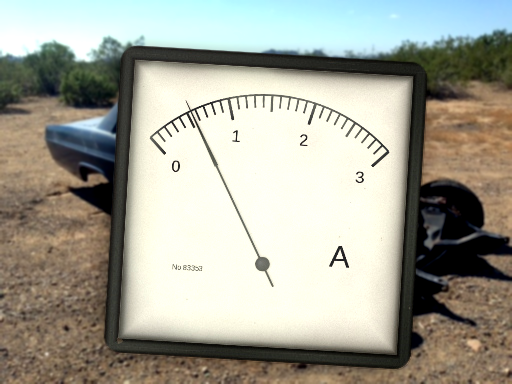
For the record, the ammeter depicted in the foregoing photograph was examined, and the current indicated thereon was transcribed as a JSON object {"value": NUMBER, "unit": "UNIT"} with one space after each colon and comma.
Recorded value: {"value": 0.55, "unit": "A"}
